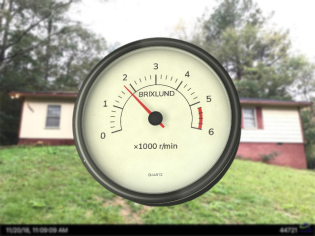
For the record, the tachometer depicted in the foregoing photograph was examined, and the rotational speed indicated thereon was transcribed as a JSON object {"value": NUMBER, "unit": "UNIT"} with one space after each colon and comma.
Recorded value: {"value": 1800, "unit": "rpm"}
